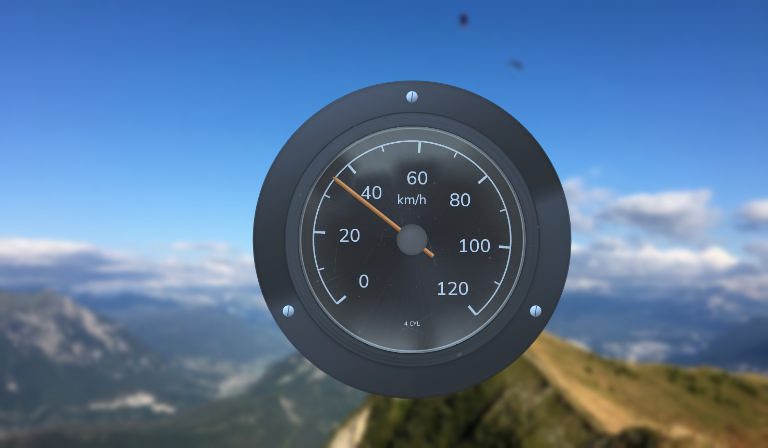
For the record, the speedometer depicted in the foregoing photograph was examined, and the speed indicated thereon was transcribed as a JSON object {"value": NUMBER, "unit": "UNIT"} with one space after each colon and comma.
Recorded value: {"value": 35, "unit": "km/h"}
